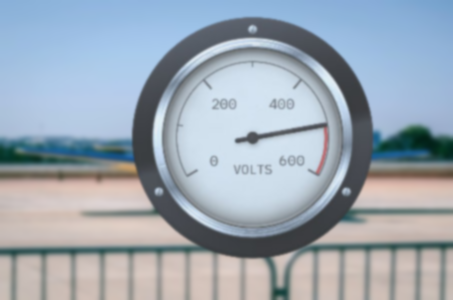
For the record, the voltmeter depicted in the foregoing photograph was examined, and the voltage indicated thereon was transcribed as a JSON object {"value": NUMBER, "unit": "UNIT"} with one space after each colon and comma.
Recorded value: {"value": 500, "unit": "V"}
